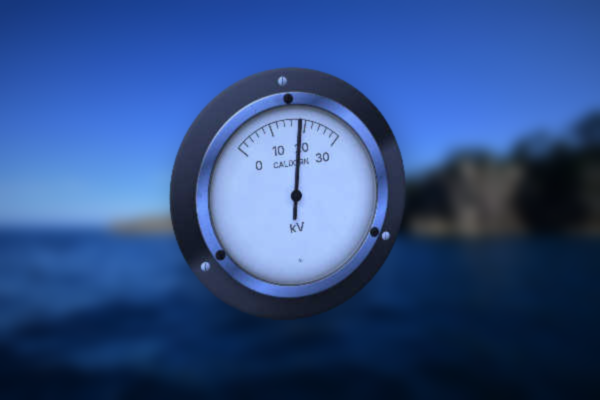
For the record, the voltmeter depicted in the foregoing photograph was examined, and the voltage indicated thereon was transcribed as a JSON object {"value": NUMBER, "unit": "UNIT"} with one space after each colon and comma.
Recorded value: {"value": 18, "unit": "kV"}
